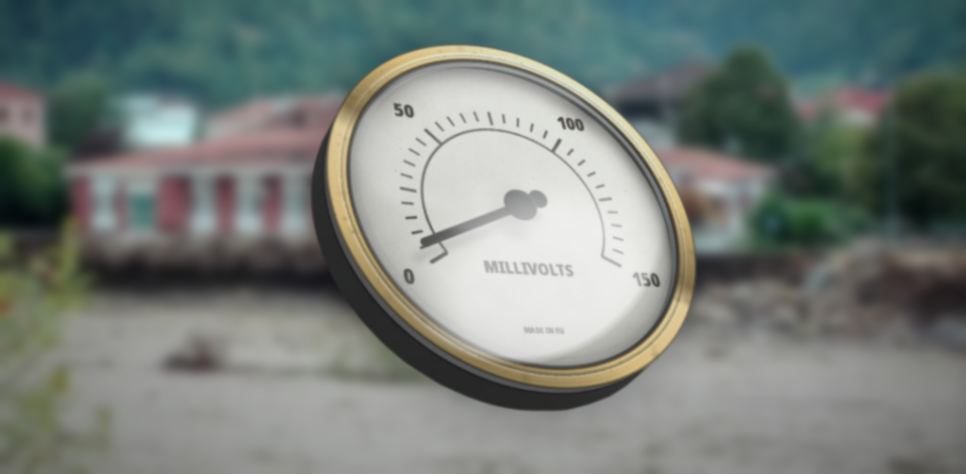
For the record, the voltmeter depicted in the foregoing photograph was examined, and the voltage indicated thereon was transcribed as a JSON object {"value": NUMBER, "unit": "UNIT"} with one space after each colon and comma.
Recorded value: {"value": 5, "unit": "mV"}
